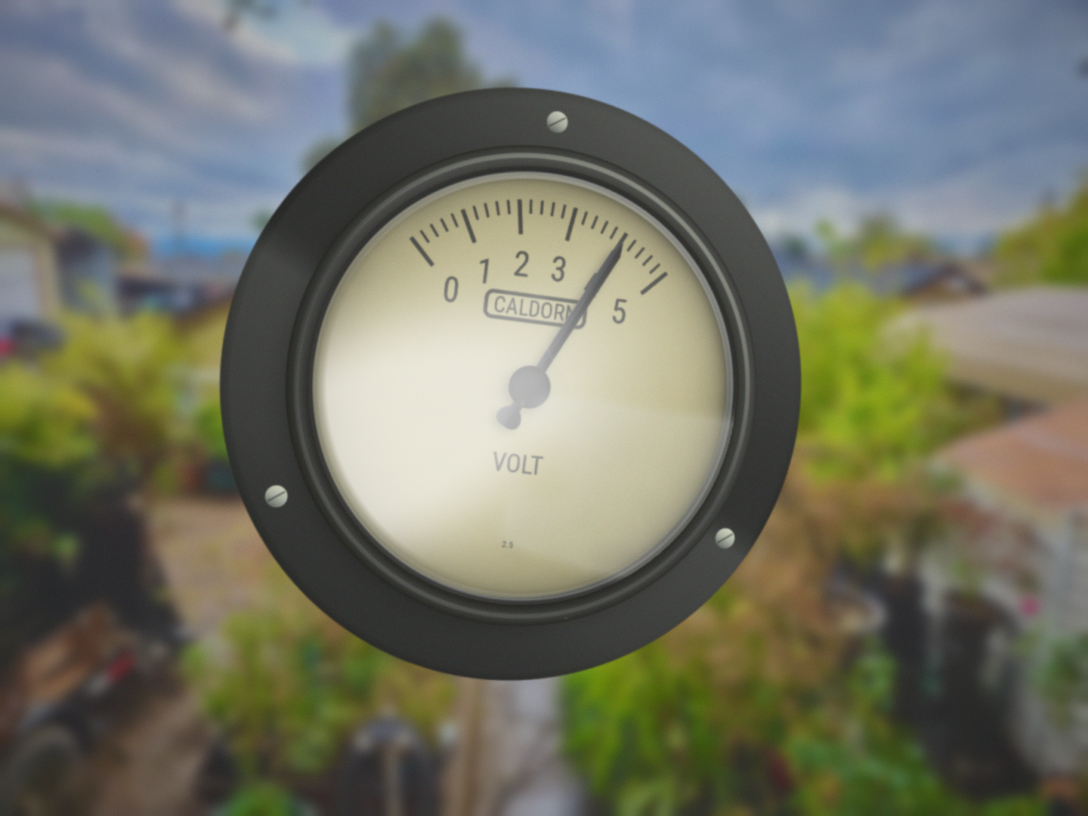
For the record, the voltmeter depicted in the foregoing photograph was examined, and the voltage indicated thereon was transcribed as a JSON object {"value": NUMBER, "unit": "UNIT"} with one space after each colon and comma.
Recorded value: {"value": 4, "unit": "V"}
